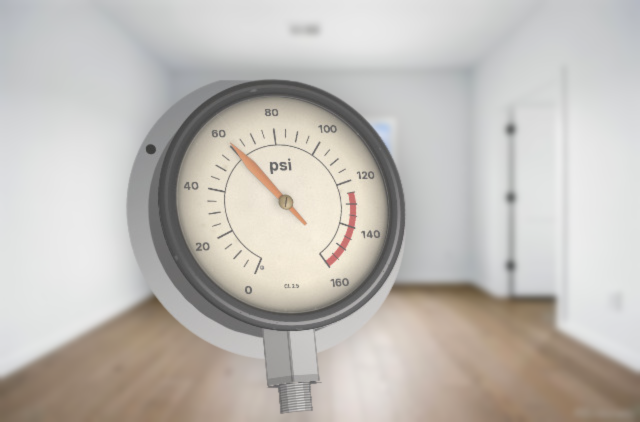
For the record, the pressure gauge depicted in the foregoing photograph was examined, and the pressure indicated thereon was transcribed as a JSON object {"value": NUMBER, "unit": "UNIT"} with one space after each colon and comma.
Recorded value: {"value": 60, "unit": "psi"}
